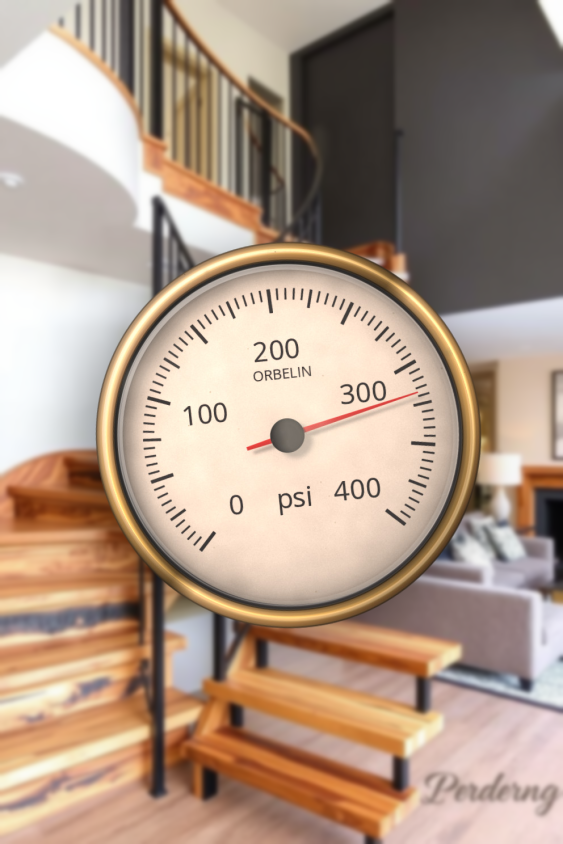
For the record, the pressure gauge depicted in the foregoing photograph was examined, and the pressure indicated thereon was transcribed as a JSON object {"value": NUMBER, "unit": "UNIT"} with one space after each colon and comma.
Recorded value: {"value": 317.5, "unit": "psi"}
